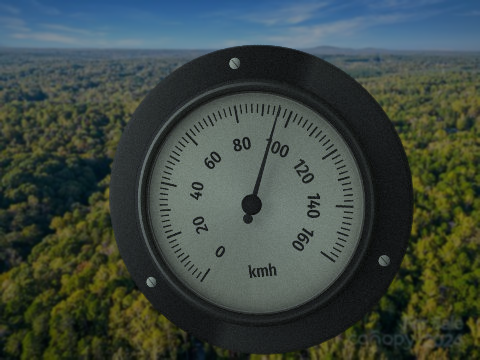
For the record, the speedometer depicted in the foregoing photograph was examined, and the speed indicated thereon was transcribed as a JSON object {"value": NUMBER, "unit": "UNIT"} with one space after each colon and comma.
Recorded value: {"value": 96, "unit": "km/h"}
